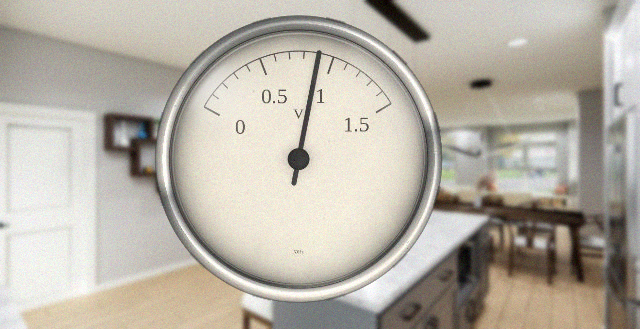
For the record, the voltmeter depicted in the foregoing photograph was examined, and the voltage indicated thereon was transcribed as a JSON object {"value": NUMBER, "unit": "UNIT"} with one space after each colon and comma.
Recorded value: {"value": 0.9, "unit": "V"}
